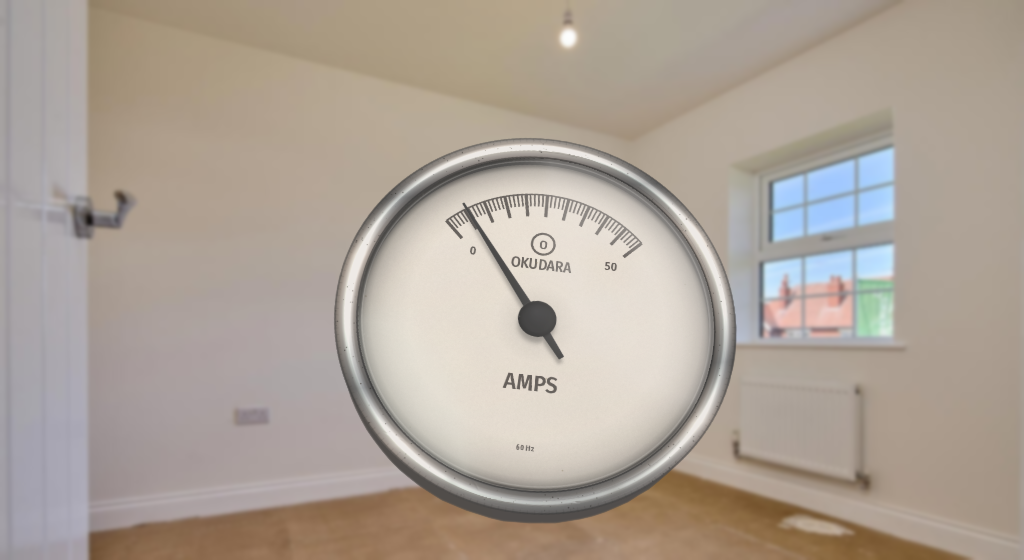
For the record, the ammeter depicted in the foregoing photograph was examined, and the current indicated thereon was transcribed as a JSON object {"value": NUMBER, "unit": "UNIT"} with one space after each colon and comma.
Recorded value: {"value": 5, "unit": "A"}
